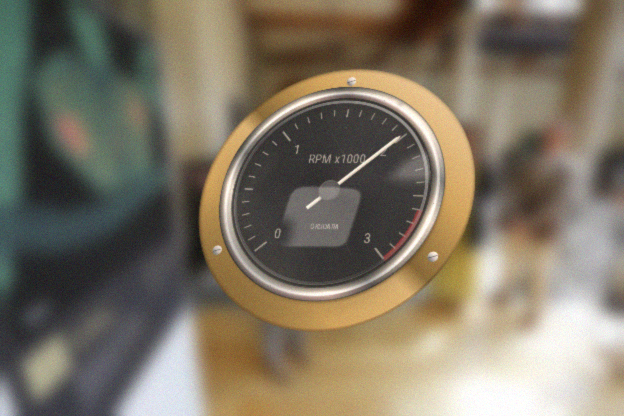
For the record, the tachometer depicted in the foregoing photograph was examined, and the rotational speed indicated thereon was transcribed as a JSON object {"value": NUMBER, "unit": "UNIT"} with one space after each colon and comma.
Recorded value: {"value": 2000, "unit": "rpm"}
